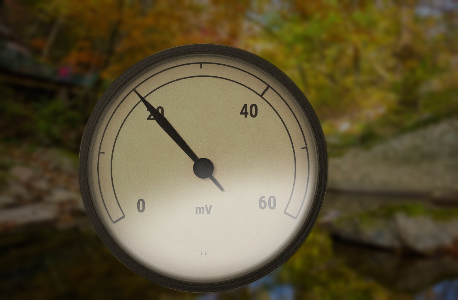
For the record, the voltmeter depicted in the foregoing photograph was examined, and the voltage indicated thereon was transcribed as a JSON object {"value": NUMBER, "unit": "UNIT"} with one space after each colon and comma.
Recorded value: {"value": 20, "unit": "mV"}
